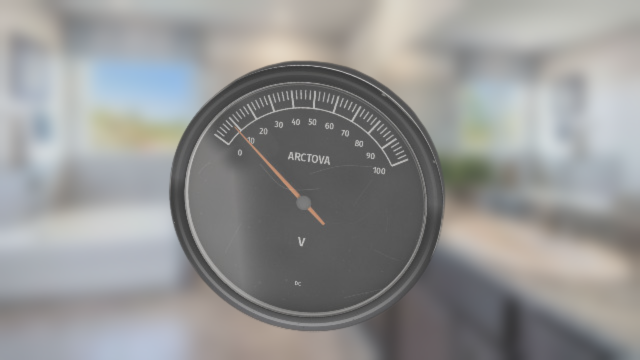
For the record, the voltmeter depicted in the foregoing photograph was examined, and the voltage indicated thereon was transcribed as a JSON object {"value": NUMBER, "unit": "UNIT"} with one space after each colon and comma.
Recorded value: {"value": 10, "unit": "V"}
